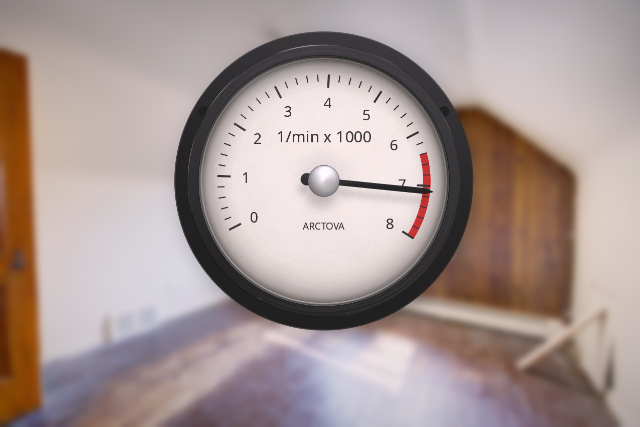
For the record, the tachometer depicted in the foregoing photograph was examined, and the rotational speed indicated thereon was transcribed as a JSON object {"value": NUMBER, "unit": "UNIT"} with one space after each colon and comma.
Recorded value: {"value": 7100, "unit": "rpm"}
